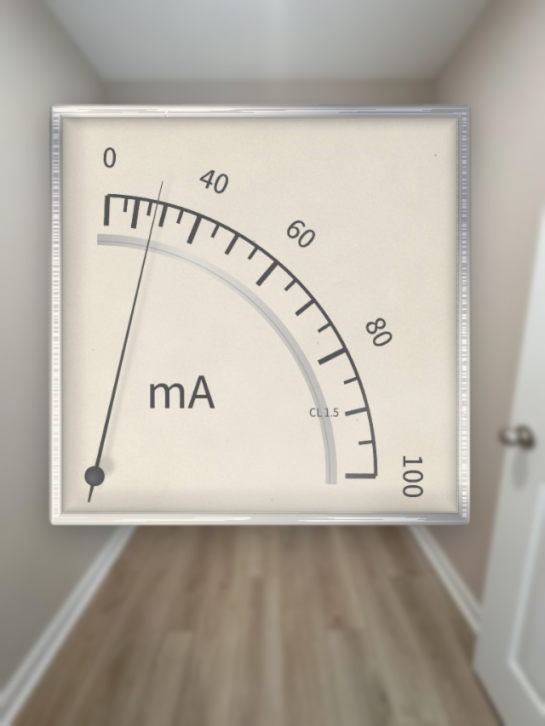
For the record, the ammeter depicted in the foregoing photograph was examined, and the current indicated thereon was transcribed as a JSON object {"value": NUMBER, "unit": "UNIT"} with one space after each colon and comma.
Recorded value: {"value": 27.5, "unit": "mA"}
